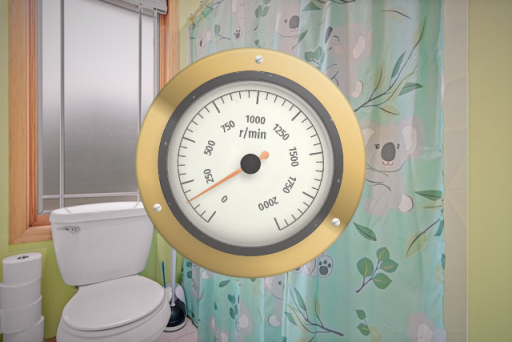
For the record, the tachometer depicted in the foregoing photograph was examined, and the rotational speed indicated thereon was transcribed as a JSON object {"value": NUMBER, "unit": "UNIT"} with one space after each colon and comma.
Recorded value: {"value": 150, "unit": "rpm"}
